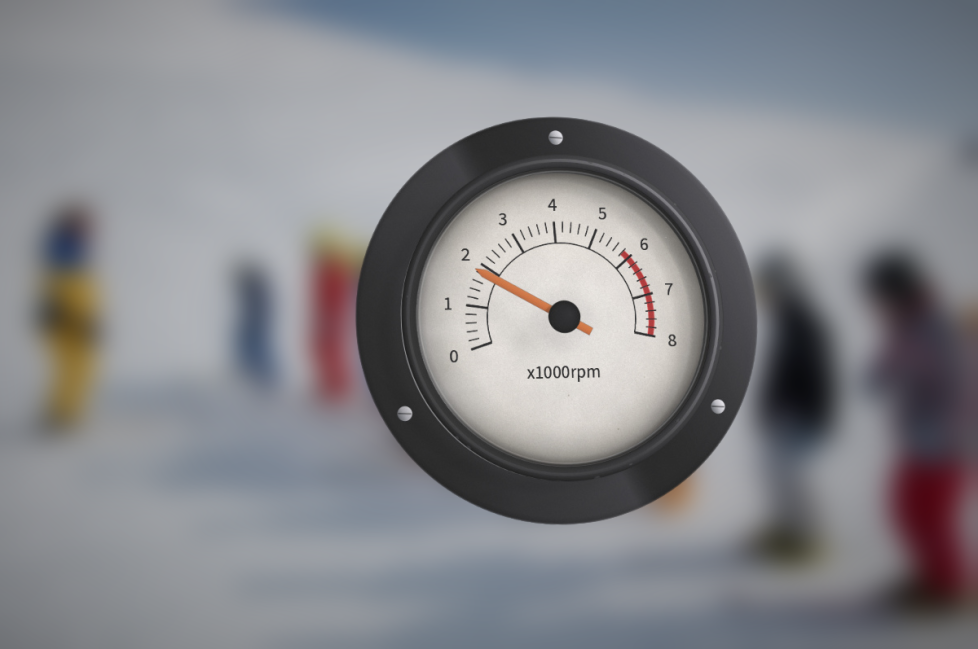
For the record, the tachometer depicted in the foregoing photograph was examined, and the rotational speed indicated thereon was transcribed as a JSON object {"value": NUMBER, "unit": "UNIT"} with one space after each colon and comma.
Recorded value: {"value": 1800, "unit": "rpm"}
